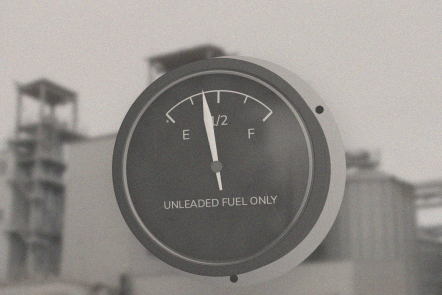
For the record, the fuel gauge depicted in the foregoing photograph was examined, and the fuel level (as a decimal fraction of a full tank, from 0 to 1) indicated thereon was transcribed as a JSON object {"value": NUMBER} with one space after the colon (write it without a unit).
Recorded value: {"value": 0.375}
